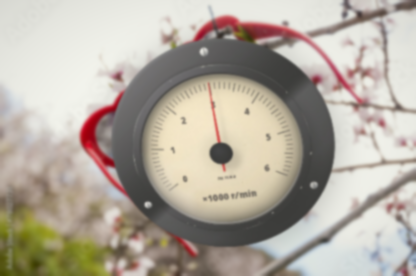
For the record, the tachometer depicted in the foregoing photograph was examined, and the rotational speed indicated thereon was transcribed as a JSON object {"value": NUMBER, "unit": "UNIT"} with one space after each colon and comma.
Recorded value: {"value": 3000, "unit": "rpm"}
